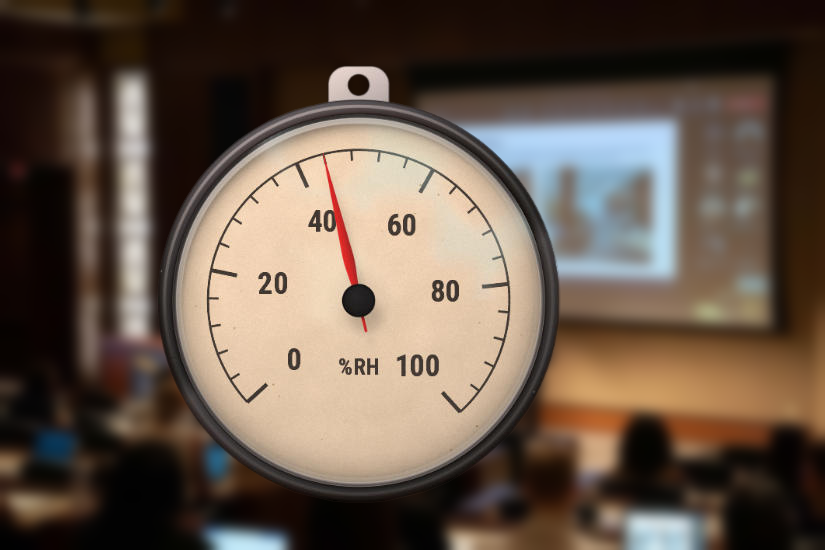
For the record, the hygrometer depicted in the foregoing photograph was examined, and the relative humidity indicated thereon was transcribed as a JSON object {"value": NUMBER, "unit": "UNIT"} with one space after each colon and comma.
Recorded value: {"value": 44, "unit": "%"}
